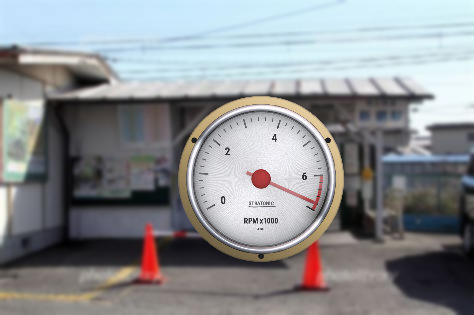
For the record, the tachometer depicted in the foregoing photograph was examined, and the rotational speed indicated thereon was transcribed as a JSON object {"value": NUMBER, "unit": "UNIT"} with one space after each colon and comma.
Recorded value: {"value": 6800, "unit": "rpm"}
